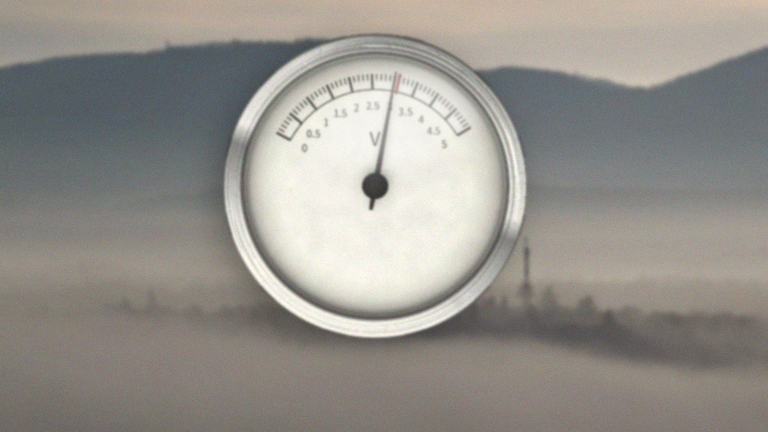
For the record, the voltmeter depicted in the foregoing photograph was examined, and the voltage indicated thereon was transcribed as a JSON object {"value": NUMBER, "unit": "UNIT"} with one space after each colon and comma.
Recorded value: {"value": 3, "unit": "V"}
